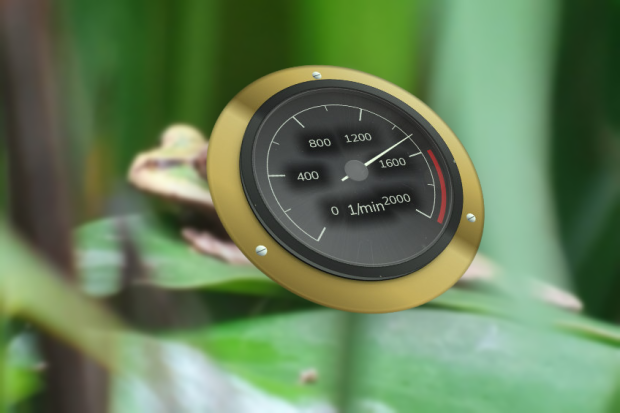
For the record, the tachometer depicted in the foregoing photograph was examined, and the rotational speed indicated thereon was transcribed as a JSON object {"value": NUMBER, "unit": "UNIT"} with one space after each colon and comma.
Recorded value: {"value": 1500, "unit": "rpm"}
